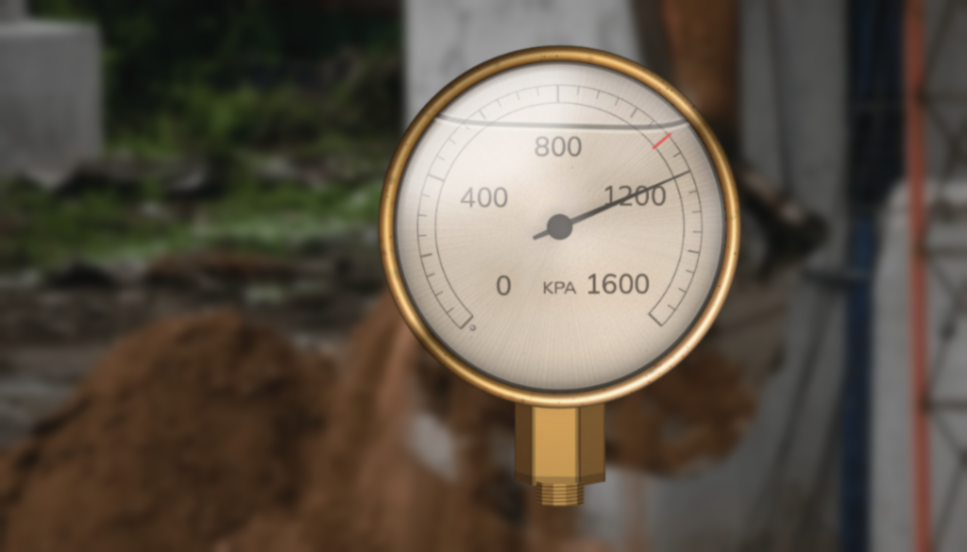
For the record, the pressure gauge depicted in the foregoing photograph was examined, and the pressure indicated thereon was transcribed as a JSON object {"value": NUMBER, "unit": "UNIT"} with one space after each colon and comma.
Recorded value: {"value": 1200, "unit": "kPa"}
